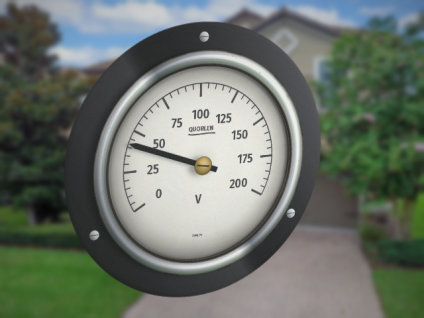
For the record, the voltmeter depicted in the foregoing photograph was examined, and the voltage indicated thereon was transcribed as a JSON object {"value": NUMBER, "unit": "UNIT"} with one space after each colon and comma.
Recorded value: {"value": 42.5, "unit": "V"}
